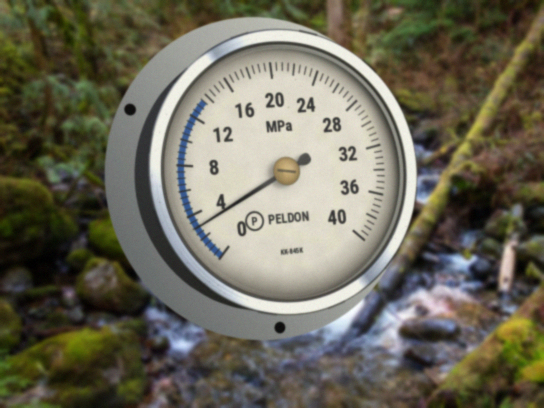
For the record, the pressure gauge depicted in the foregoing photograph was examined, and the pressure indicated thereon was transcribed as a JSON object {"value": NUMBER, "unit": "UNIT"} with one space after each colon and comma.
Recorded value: {"value": 3, "unit": "MPa"}
